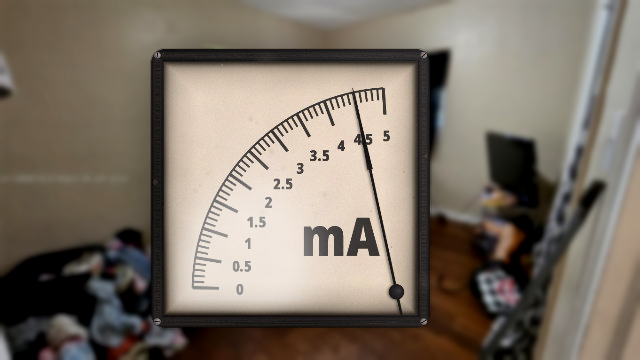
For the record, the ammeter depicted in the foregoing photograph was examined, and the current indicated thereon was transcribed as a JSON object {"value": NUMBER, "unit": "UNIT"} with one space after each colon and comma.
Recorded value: {"value": 4.5, "unit": "mA"}
